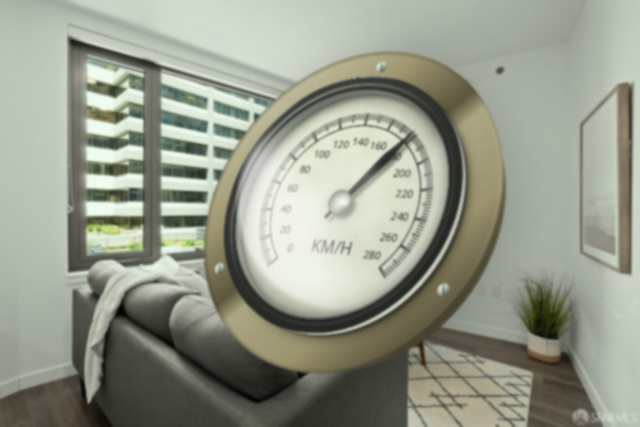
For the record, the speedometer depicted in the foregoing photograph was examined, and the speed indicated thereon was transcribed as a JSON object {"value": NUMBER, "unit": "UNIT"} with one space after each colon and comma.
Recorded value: {"value": 180, "unit": "km/h"}
